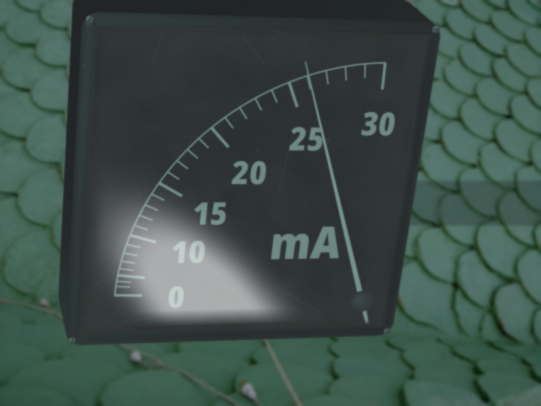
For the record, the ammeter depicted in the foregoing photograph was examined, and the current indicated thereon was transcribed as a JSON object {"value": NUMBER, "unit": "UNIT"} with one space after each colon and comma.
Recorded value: {"value": 26, "unit": "mA"}
